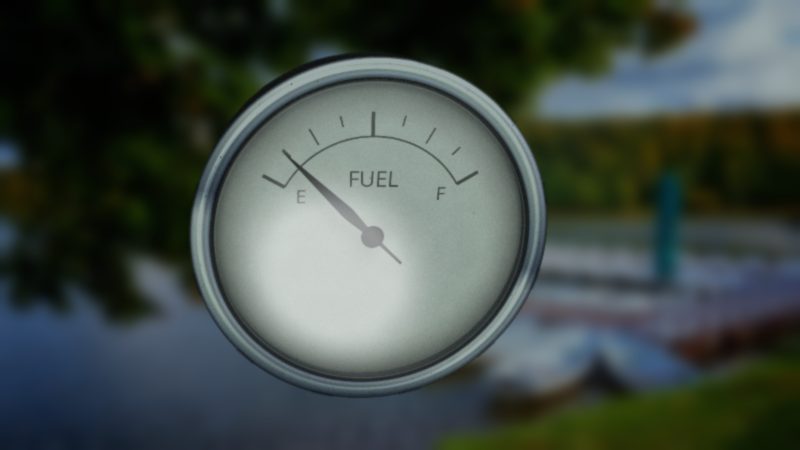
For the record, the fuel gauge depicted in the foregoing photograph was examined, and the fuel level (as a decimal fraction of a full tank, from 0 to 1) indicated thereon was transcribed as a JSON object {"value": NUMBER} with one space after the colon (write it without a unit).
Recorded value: {"value": 0.125}
